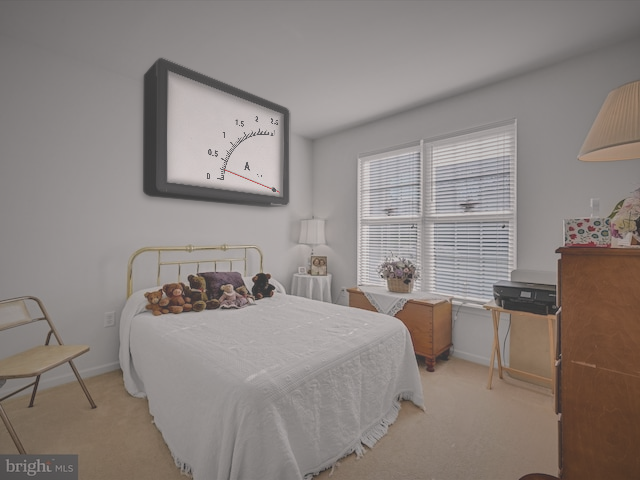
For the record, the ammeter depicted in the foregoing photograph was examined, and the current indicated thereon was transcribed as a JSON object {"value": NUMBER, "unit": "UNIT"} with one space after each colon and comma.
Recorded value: {"value": 0.25, "unit": "A"}
